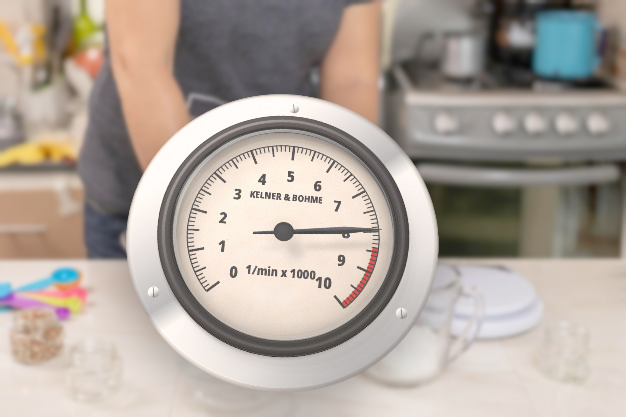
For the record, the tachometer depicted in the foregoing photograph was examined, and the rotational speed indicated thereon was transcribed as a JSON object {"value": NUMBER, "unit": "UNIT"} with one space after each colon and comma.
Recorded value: {"value": 8000, "unit": "rpm"}
